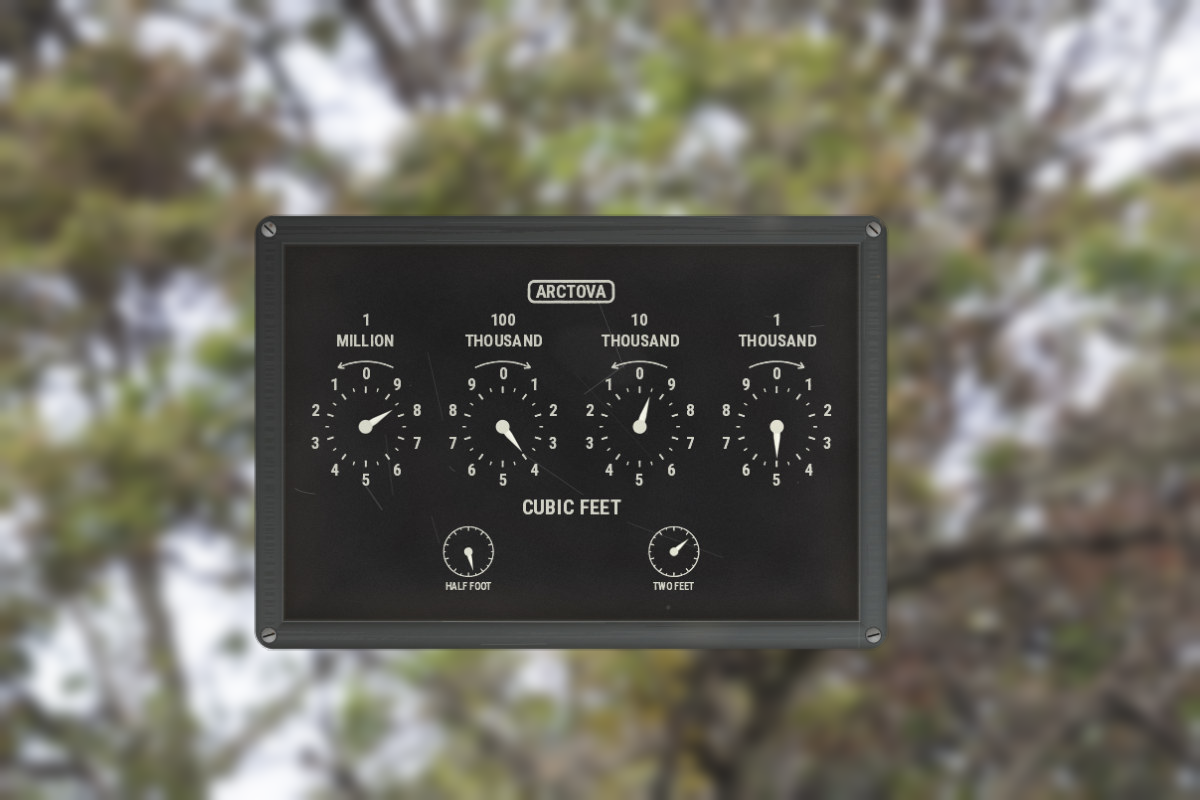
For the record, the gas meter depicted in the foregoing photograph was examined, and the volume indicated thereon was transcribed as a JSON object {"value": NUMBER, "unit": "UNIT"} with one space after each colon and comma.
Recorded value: {"value": 839500, "unit": "ft³"}
